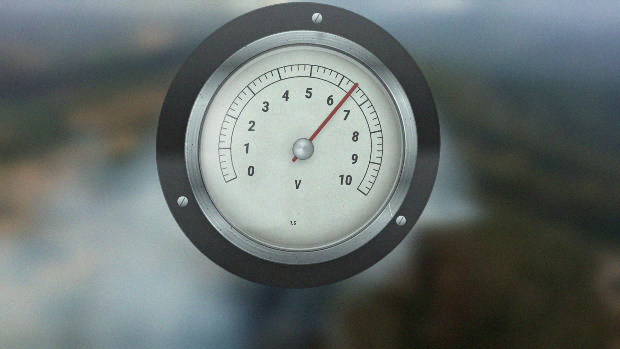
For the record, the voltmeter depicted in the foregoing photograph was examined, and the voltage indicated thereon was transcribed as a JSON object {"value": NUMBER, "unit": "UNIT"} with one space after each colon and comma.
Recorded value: {"value": 6.4, "unit": "V"}
